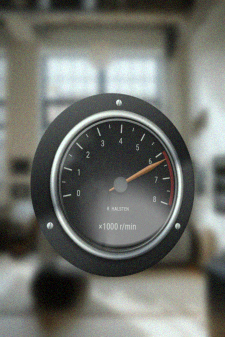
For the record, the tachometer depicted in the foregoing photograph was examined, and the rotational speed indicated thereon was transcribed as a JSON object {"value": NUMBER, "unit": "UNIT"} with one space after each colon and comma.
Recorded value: {"value": 6250, "unit": "rpm"}
